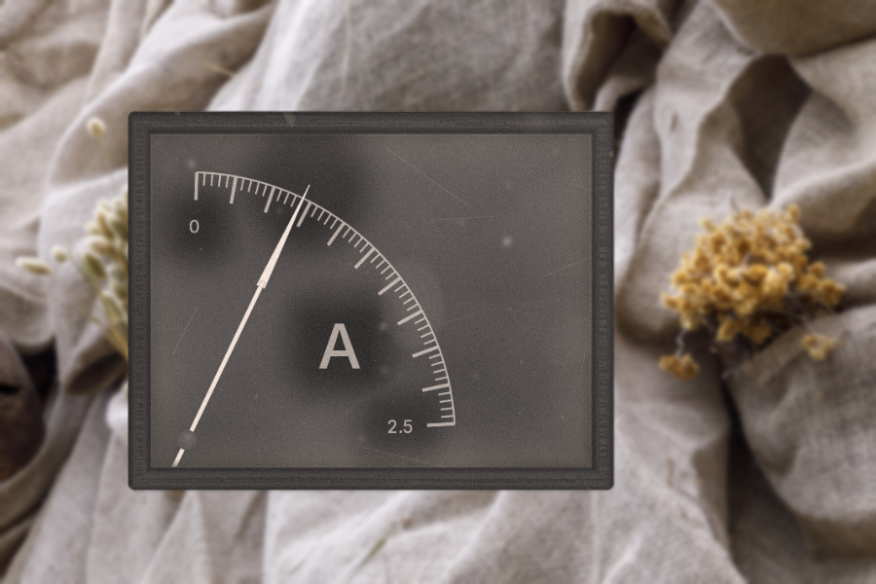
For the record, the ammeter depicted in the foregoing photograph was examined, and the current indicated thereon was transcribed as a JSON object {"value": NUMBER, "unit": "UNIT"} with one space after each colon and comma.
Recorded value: {"value": 0.7, "unit": "A"}
